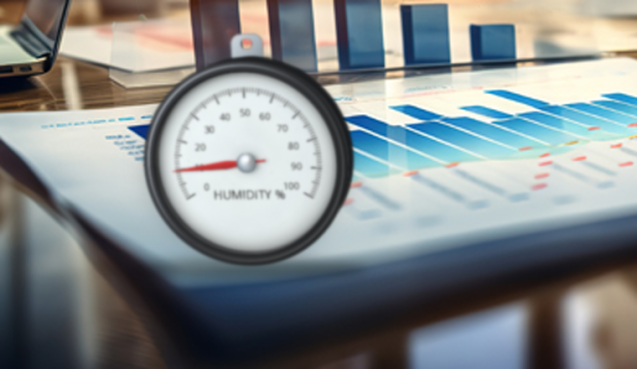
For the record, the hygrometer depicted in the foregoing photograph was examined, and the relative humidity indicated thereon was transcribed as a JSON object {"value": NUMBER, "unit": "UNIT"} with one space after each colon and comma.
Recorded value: {"value": 10, "unit": "%"}
